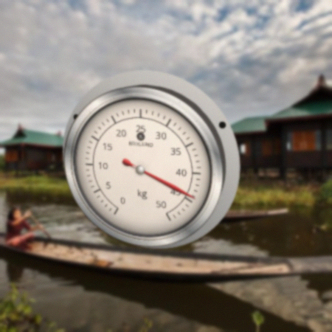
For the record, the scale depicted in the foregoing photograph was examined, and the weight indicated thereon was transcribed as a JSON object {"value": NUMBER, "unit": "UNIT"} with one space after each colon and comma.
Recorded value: {"value": 44, "unit": "kg"}
